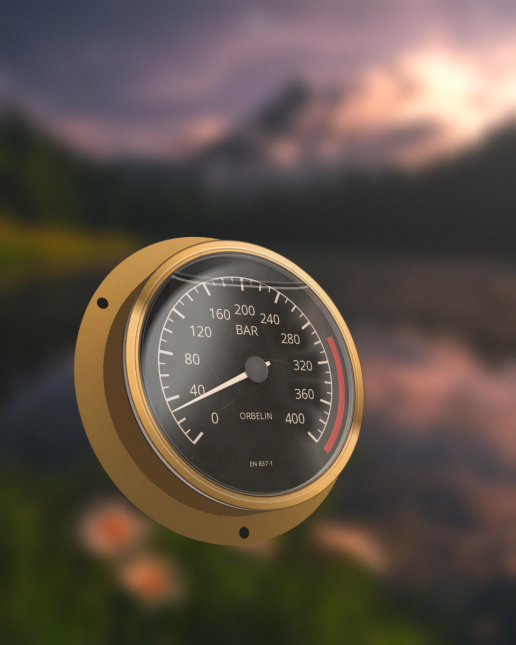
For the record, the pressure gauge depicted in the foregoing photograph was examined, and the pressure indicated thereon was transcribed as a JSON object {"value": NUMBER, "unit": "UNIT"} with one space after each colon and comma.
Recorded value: {"value": 30, "unit": "bar"}
